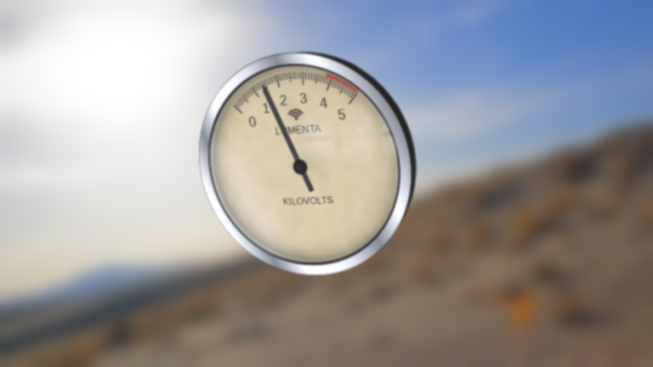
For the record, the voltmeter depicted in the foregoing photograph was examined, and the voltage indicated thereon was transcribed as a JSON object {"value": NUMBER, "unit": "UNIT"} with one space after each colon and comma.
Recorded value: {"value": 1.5, "unit": "kV"}
